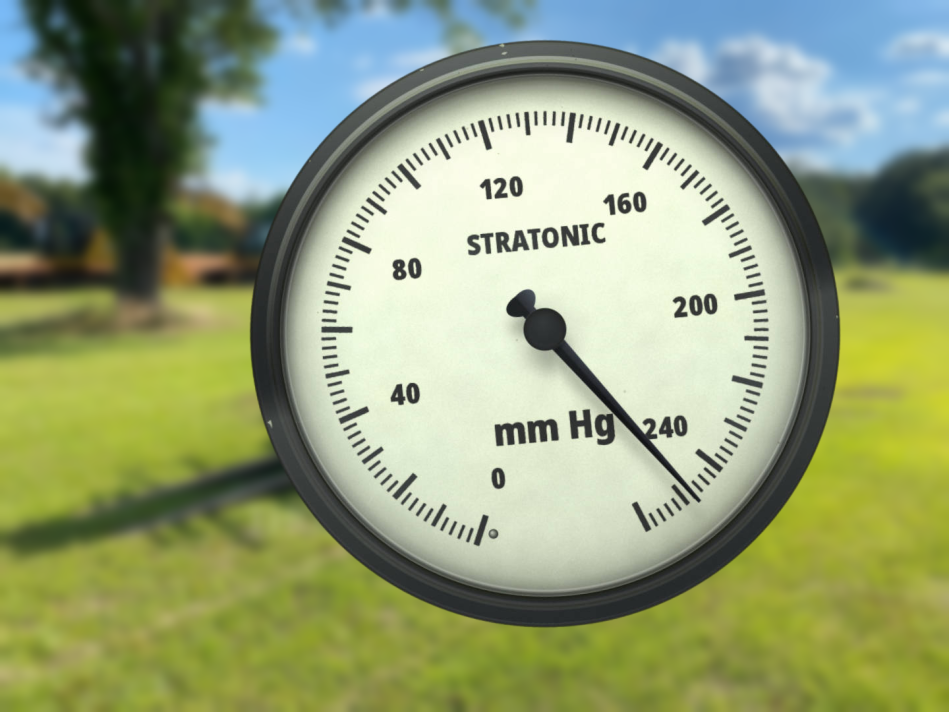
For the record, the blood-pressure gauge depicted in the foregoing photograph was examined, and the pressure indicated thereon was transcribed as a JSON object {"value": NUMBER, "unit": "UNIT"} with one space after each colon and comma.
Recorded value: {"value": 248, "unit": "mmHg"}
